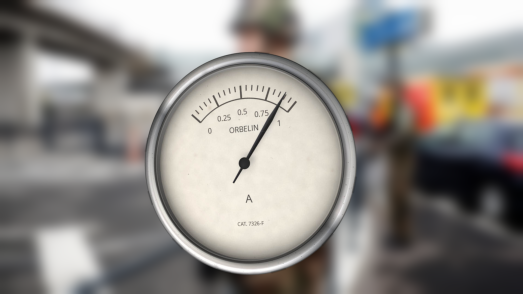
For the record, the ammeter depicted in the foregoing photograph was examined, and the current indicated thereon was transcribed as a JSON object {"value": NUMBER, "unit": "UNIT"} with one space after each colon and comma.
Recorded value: {"value": 0.9, "unit": "A"}
